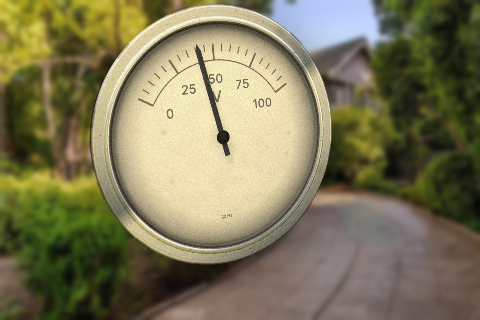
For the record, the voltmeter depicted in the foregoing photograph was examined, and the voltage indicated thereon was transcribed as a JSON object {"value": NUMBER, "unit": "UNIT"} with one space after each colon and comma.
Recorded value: {"value": 40, "unit": "V"}
